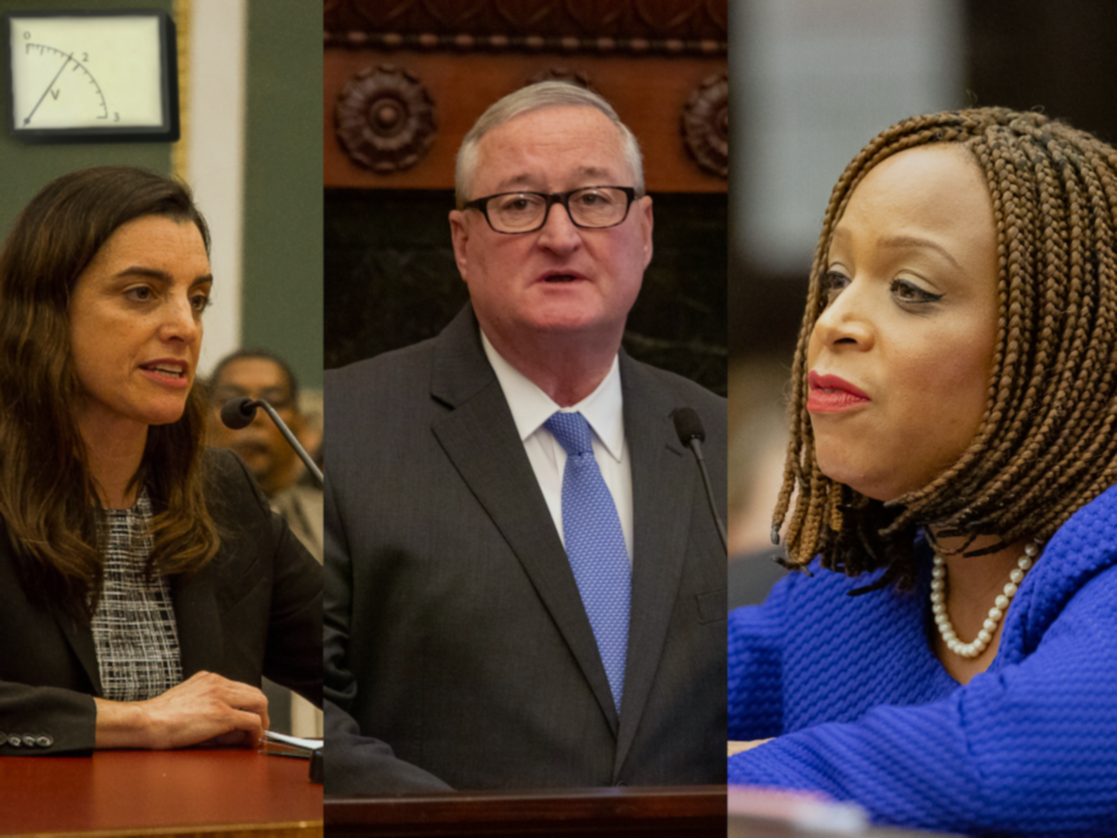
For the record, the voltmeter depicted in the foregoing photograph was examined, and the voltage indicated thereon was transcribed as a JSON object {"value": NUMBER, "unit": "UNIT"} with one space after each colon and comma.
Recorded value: {"value": 1.8, "unit": "V"}
